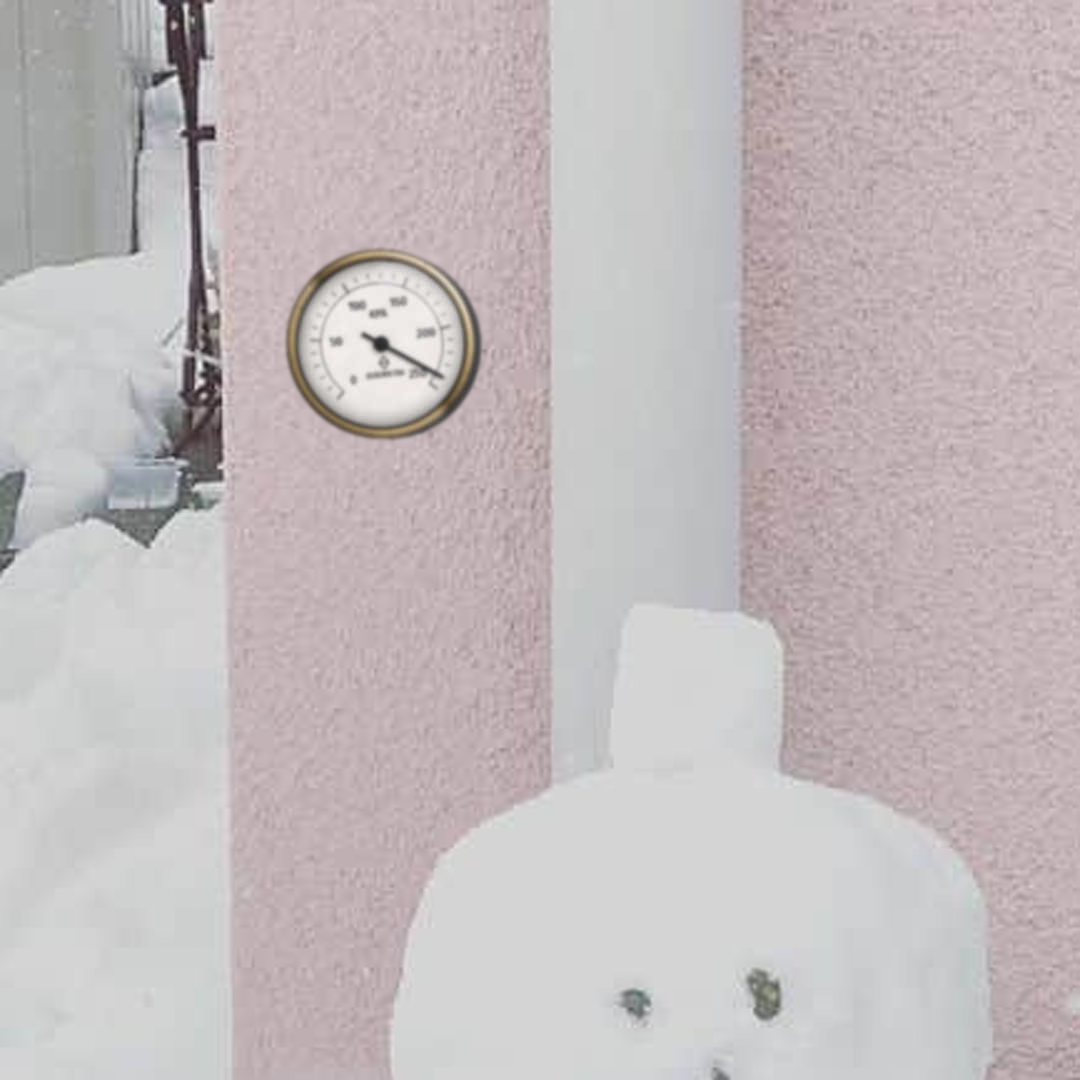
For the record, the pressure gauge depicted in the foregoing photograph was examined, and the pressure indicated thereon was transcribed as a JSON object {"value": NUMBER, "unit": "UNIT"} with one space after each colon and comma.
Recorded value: {"value": 240, "unit": "kPa"}
